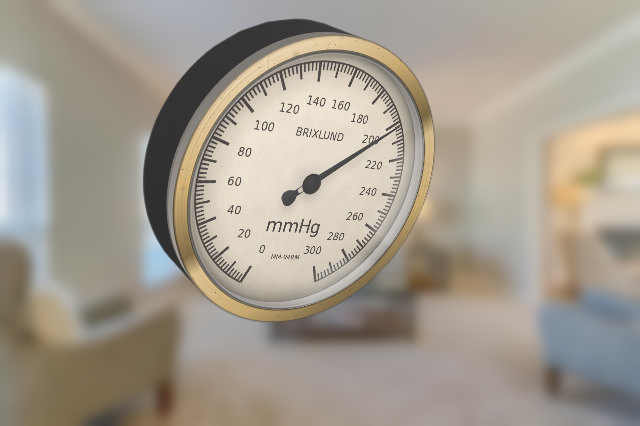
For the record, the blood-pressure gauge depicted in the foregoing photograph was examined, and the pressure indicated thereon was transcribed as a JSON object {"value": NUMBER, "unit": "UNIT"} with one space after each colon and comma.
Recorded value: {"value": 200, "unit": "mmHg"}
